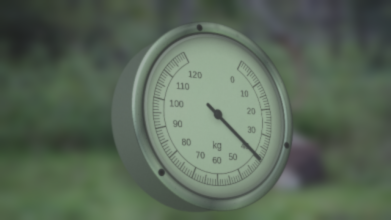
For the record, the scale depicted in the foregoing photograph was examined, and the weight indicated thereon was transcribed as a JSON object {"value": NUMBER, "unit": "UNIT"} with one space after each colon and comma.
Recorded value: {"value": 40, "unit": "kg"}
